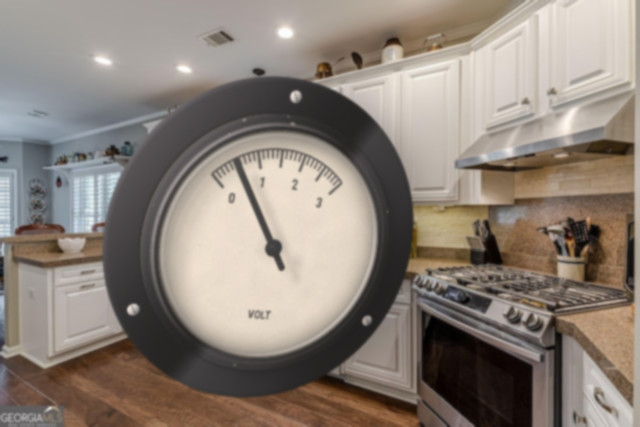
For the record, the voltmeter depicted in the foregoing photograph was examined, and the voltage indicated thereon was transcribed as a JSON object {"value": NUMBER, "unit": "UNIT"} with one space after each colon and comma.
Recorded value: {"value": 0.5, "unit": "V"}
